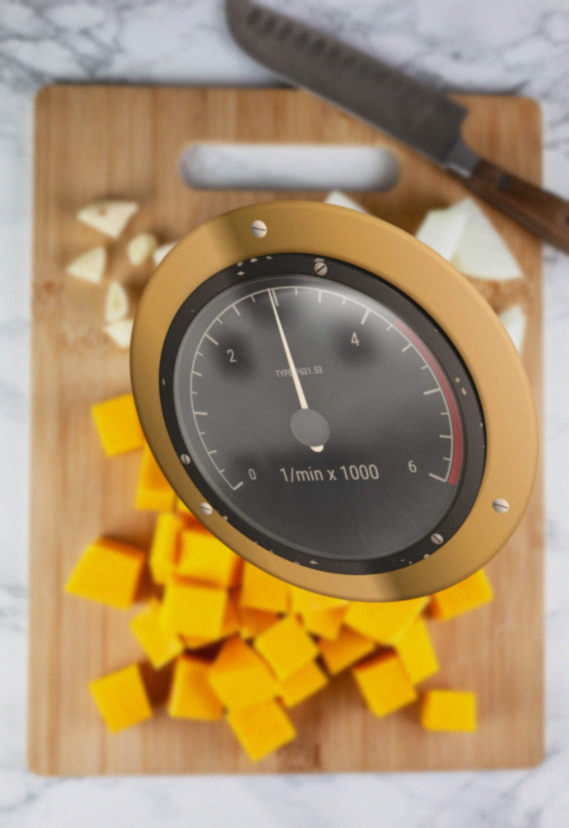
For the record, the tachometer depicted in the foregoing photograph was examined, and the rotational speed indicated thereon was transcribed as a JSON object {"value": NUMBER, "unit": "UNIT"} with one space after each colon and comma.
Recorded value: {"value": 3000, "unit": "rpm"}
